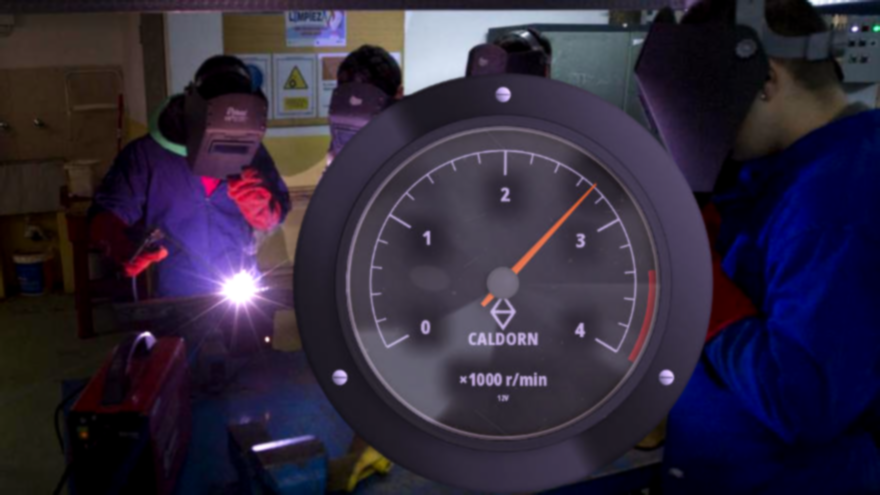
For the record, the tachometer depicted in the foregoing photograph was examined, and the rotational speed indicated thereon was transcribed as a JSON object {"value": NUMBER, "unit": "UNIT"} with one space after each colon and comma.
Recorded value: {"value": 2700, "unit": "rpm"}
